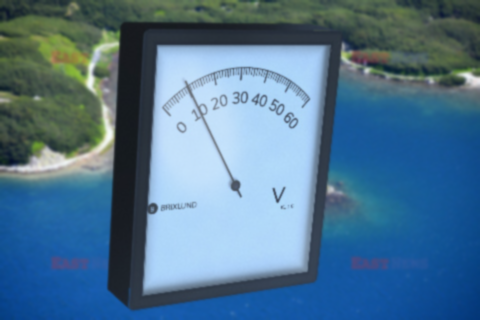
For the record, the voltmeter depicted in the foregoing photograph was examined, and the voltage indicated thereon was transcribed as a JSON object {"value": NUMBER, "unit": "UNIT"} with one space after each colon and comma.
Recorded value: {"value": 10, "unit": "V"}
